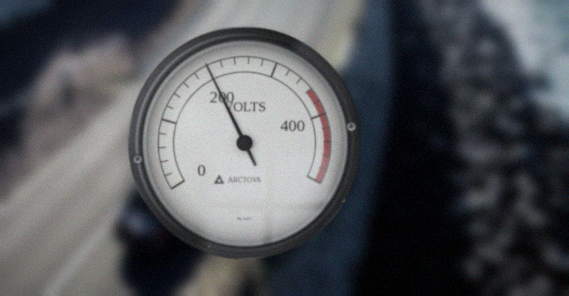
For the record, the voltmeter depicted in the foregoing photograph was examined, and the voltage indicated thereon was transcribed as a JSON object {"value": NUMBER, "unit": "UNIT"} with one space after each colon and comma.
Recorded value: {"value": 200, "unit": "V"}
